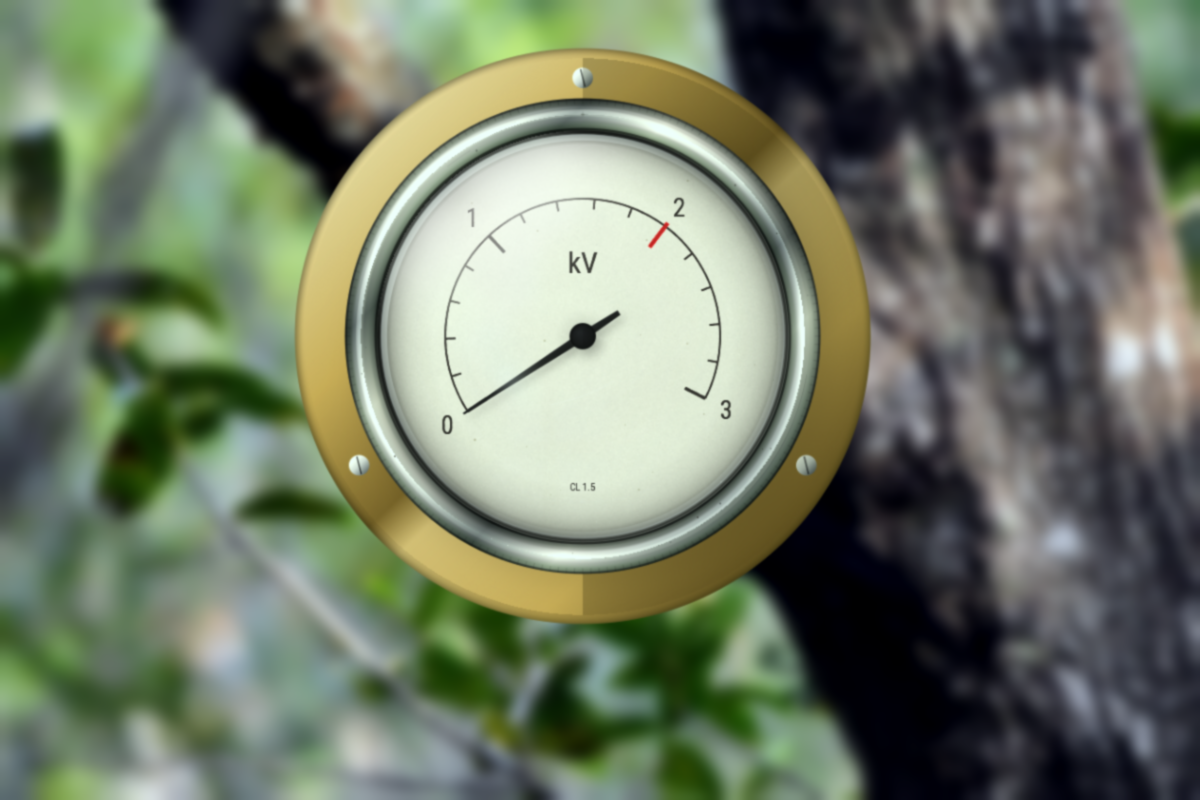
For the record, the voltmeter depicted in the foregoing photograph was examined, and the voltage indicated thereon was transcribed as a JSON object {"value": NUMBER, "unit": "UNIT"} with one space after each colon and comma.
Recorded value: {"value": 0, "unit": "kV"}
